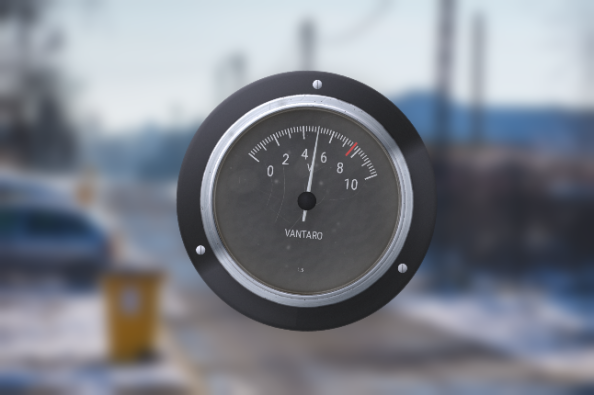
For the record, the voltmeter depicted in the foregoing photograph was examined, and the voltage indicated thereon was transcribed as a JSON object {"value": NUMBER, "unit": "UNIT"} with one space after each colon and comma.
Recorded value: {"value": 5, "unit": "V"}
